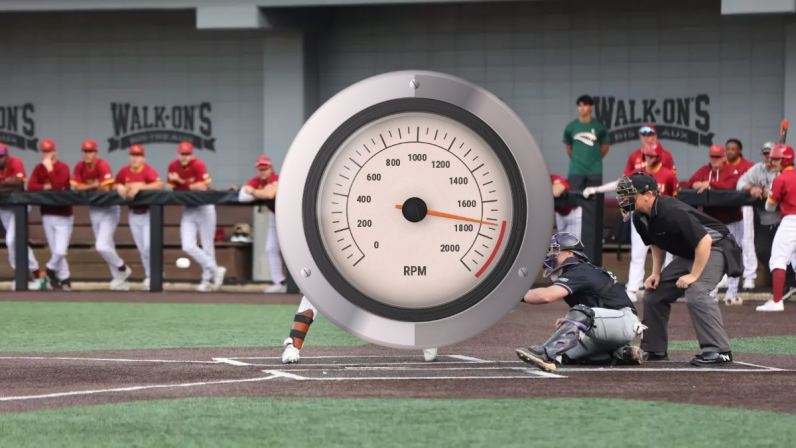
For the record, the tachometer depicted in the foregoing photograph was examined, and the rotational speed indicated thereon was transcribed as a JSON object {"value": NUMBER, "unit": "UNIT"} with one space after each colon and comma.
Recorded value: {"value": 1725, "unit": "rpm"}
